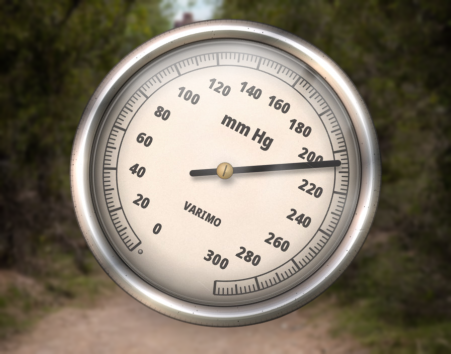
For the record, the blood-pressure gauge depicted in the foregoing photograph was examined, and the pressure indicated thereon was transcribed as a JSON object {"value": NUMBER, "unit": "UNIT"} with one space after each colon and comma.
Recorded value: {"value": 206, "unit": "mmHg"}
